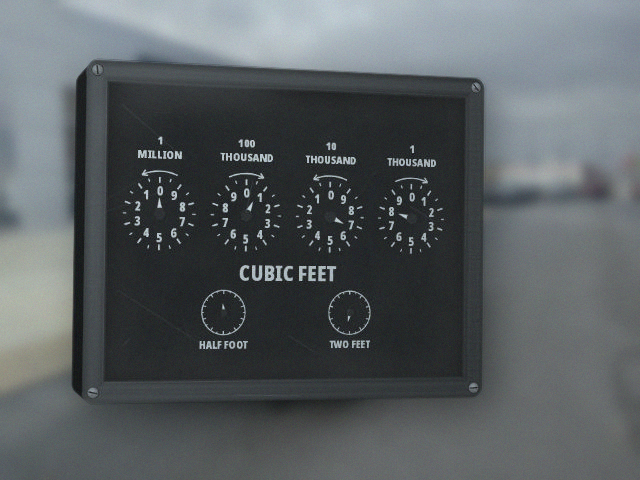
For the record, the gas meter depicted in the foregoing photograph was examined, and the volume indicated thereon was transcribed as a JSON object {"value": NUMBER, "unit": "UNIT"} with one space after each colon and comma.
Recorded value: {"value": 6800, "unit": "ft³"}
